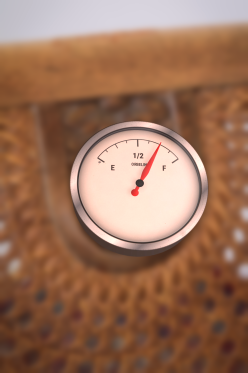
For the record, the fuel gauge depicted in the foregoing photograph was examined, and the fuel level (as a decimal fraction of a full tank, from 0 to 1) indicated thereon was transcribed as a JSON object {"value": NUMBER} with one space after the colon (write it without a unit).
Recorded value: {"value": 0.75}
